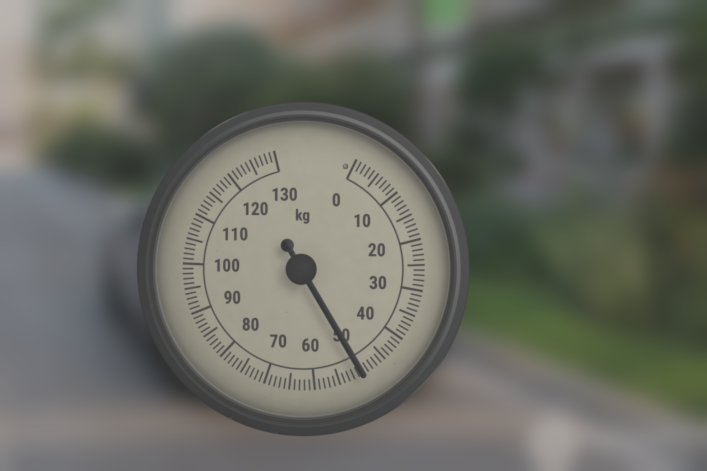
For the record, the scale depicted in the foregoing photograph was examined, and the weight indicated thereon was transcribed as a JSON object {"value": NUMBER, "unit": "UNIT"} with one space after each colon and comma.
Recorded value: {"value": 50, "unit": "kg"}
